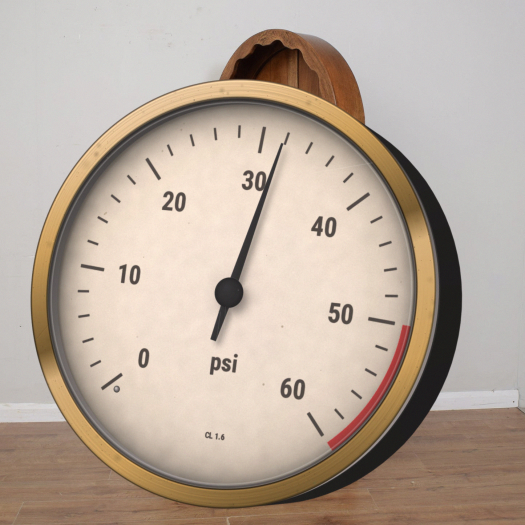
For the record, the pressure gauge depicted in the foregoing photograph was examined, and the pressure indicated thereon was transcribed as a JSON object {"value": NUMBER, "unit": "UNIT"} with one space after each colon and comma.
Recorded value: {"value": 32, "unit": "psi"}
